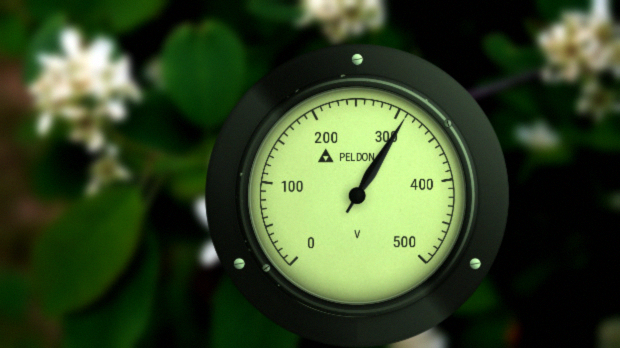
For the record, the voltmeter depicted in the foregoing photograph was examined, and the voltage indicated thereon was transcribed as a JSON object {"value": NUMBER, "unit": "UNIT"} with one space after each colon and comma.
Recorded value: {"value": 310, "unit": "V"}
